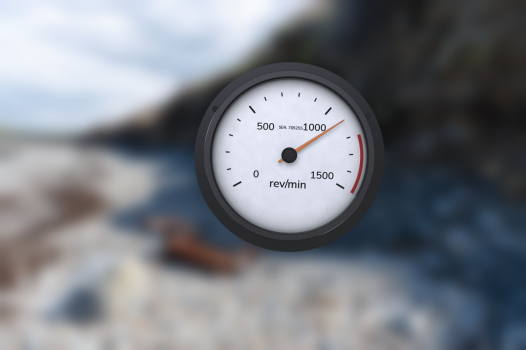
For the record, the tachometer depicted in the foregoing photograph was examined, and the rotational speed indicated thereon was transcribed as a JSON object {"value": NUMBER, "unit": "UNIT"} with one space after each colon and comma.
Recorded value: {"value": 1100, "unit": "rpm"}
